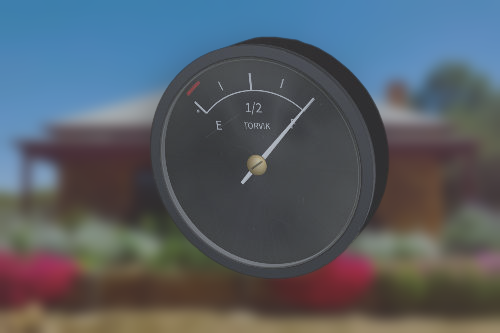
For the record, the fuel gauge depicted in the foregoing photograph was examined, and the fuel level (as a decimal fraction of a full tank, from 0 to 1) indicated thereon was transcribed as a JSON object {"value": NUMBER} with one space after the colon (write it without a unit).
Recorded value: {"value": 1}
